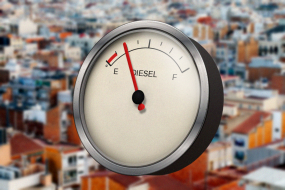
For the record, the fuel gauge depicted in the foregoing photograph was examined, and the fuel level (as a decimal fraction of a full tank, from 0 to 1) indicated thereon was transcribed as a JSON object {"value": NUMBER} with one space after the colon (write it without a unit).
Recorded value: {"value": 0.25}
